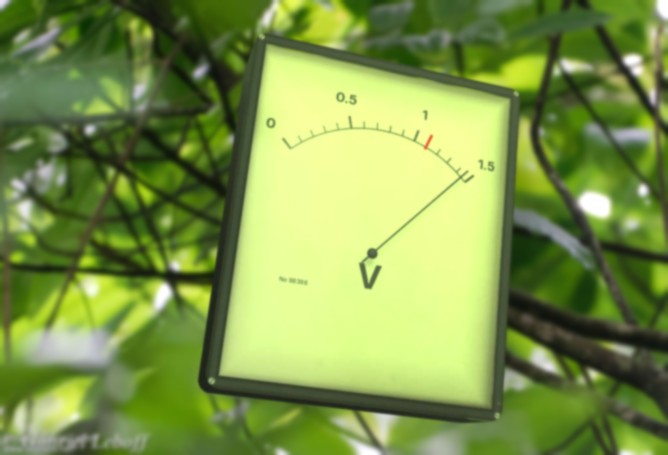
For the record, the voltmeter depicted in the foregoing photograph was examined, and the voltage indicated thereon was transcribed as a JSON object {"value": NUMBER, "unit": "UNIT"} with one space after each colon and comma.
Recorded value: {"value": 1.45, "unit": "V"}
